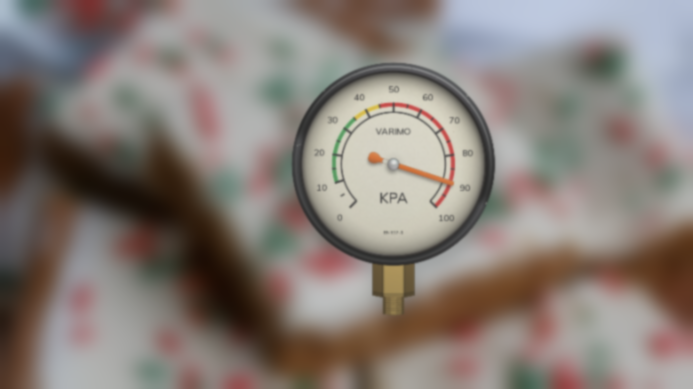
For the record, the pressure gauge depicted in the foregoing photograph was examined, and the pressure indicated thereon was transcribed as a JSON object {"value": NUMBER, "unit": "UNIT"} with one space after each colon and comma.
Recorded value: {"value": 90, "unit": "kPa"}
